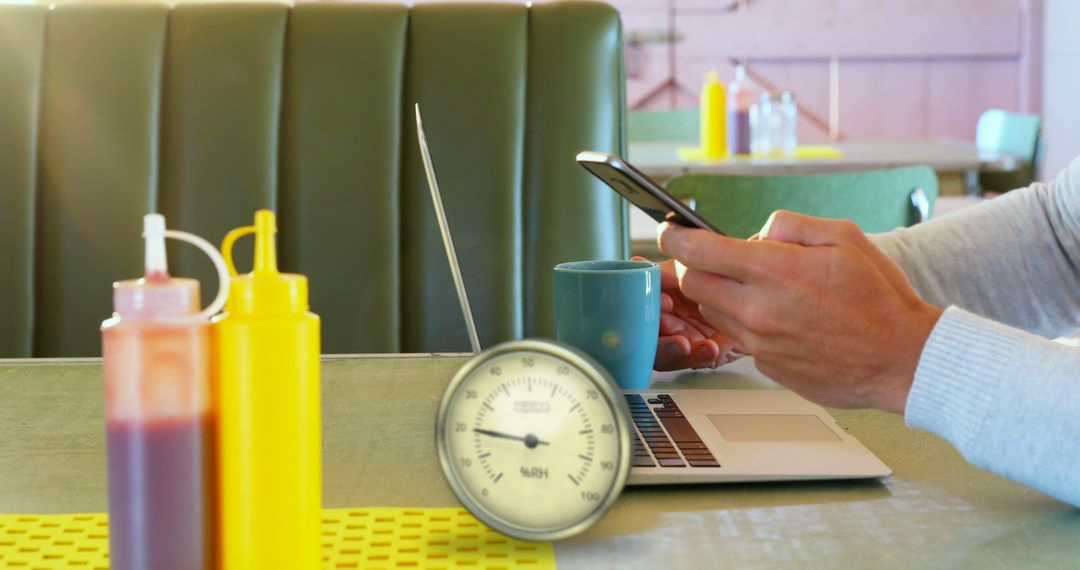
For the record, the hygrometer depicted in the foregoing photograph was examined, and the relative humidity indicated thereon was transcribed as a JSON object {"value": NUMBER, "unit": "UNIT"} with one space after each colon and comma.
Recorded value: {"value": 20, "unit": "%"}
